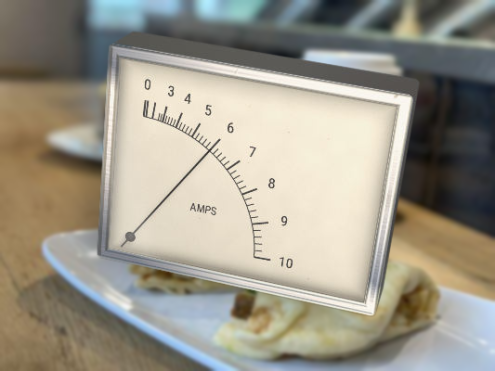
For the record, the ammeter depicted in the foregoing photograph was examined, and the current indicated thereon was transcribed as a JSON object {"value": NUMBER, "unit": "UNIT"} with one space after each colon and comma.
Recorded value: {"value": 6, "unit": "A"}
